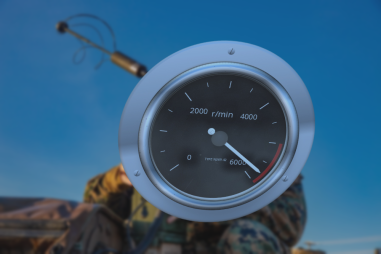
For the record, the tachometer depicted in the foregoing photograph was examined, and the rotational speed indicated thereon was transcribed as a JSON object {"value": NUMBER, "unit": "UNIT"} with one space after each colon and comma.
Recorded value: {"value": 5750, "unit": "rpm"}
